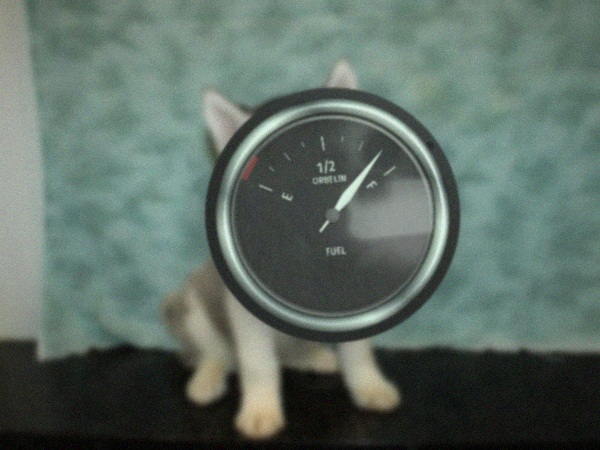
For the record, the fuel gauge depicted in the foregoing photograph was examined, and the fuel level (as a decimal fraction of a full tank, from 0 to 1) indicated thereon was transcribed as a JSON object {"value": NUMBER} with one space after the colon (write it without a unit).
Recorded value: {"value": 0.875}
